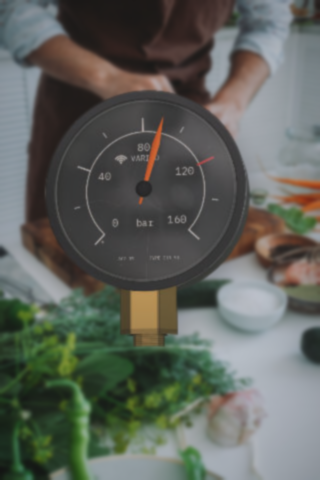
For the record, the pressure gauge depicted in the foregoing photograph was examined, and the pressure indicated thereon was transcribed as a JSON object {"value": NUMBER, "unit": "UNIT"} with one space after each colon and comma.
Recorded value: {"value": 90, "unit": "bar"}
